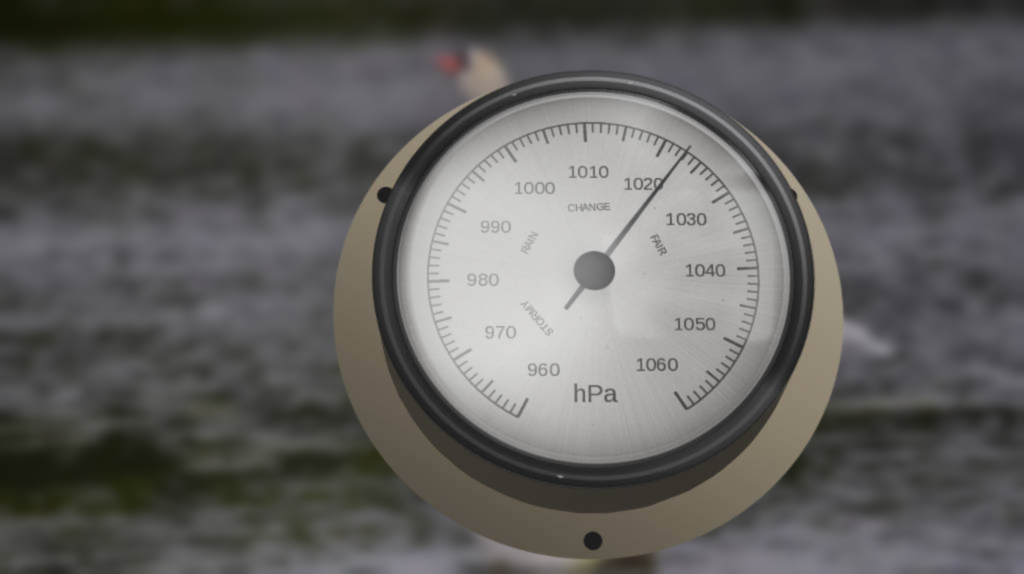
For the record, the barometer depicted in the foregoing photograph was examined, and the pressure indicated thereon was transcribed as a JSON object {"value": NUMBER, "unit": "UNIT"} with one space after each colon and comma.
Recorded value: {"value": 1023, "unit": "hPa"}
